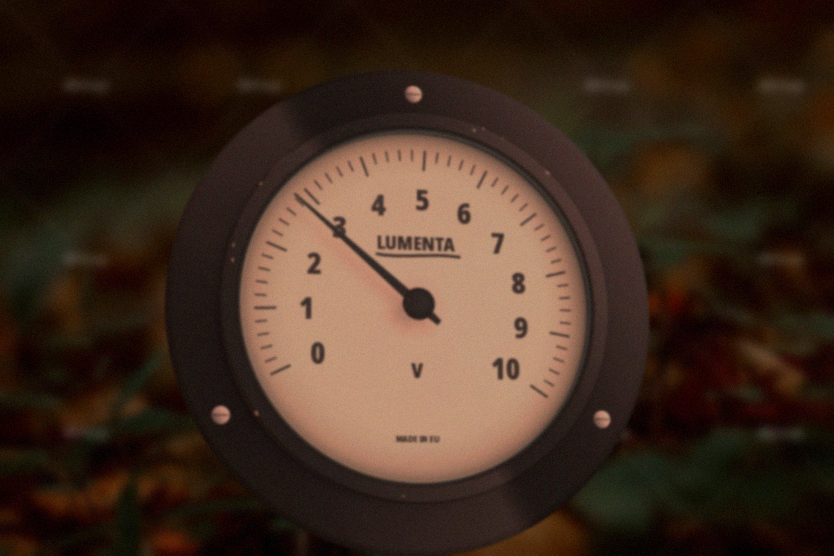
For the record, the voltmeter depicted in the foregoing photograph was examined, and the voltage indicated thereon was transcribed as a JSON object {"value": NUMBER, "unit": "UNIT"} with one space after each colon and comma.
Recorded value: {"value": 2.8, "unit": "V"}
